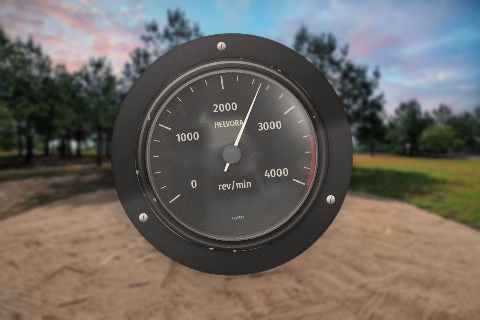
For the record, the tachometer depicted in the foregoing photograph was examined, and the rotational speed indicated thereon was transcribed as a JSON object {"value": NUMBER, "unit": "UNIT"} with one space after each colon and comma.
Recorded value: {"value": 2500, "unit": "rpm"}
